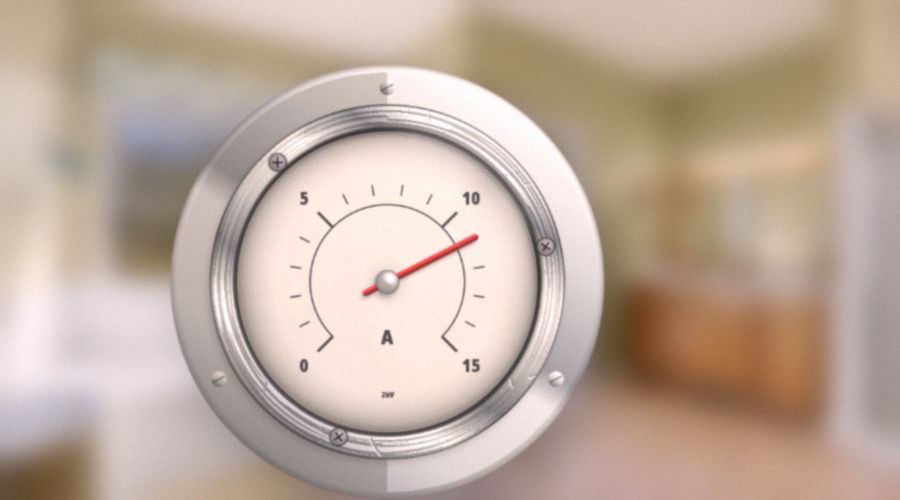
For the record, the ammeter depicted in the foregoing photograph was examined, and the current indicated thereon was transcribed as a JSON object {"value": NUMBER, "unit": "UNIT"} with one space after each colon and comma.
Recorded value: {"value": 11, "unit": "A"}
